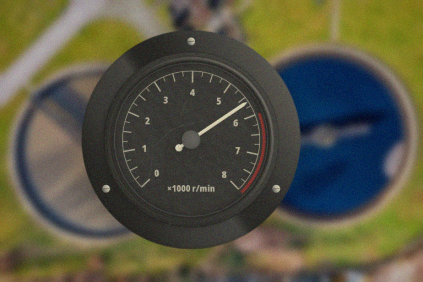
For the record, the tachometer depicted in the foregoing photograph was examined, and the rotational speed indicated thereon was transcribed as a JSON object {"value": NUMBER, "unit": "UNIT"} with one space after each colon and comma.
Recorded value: {"value": 5625, "unit": "rpm"}
